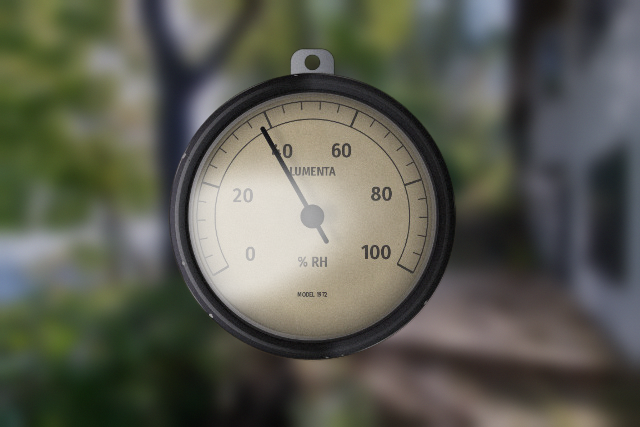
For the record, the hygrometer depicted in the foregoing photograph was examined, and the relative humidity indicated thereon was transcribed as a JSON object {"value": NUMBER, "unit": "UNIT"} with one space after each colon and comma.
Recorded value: {"value": 38, "unit": "%"}
